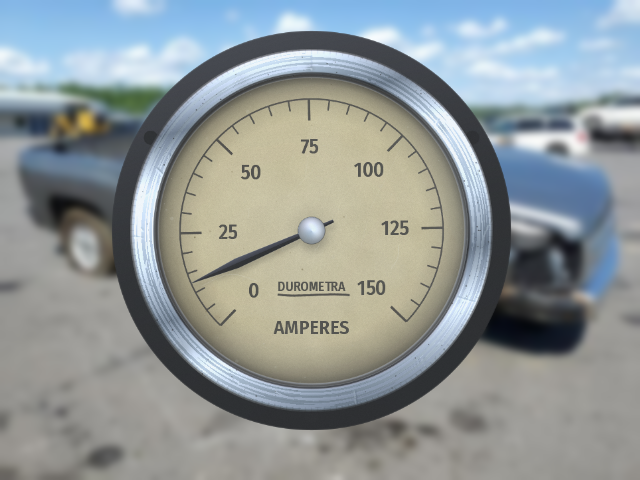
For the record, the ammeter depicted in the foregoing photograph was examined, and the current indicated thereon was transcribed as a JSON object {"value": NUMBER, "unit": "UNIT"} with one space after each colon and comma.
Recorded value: {"value": 12.5, "unit": "A"}
